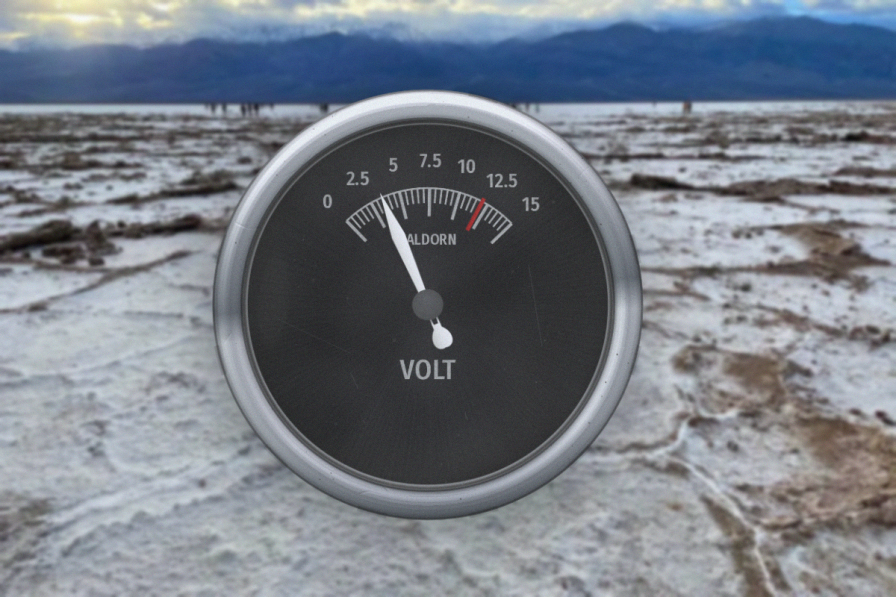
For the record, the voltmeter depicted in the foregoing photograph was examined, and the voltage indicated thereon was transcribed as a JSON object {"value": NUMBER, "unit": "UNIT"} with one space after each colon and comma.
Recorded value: {"value": 3.5, "unit": "V"}
